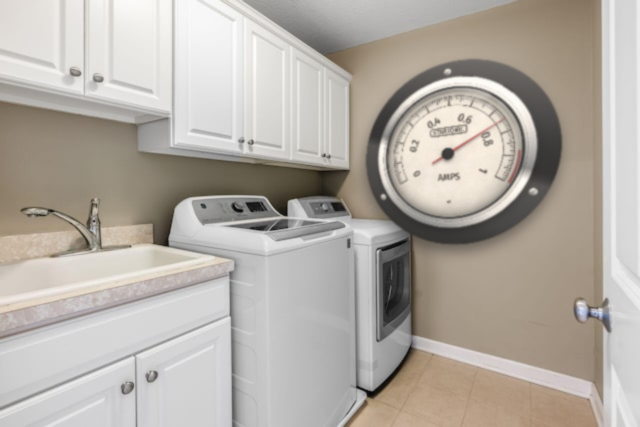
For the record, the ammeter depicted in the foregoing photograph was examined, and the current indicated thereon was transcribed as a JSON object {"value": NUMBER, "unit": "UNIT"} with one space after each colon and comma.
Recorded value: {"value": 0.75, "unit": "A"}
